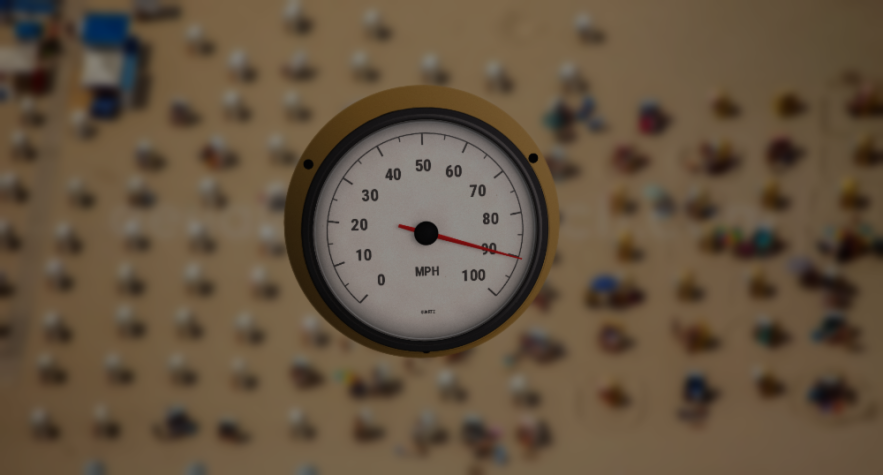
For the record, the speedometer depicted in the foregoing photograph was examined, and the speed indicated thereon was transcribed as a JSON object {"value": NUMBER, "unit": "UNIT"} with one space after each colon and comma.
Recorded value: {"value": 90, "unit": "mph"}
